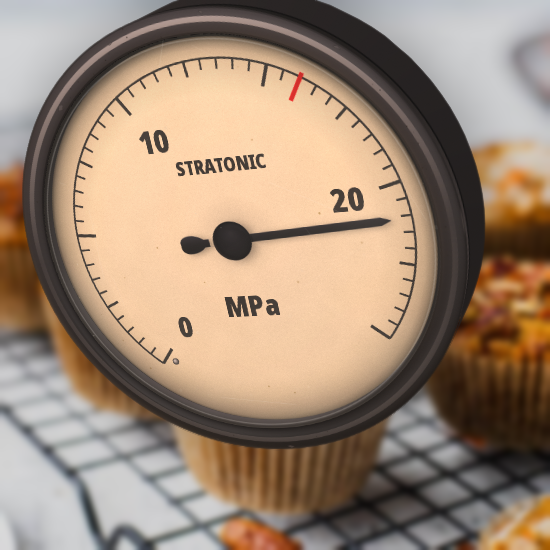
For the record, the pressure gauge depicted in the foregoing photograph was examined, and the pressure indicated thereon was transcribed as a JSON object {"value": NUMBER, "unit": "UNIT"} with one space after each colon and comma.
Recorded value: {"value": 21, "unit": "MPa"}
